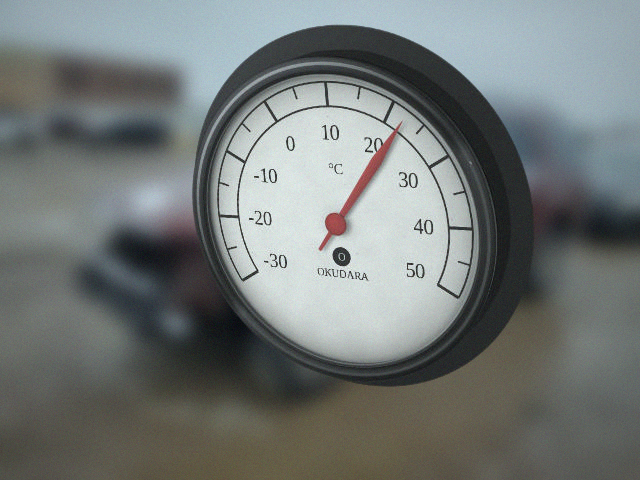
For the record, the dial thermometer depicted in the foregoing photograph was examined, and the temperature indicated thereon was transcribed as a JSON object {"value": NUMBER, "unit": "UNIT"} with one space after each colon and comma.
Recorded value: {"value": 22.5, "unit": "°C"}
